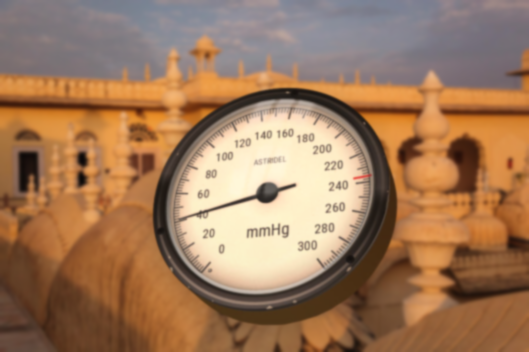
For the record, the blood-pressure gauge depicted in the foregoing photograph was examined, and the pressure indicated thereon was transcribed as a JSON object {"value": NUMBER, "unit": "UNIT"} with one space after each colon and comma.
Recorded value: {"value": 40, "unit": "mmHg"}
